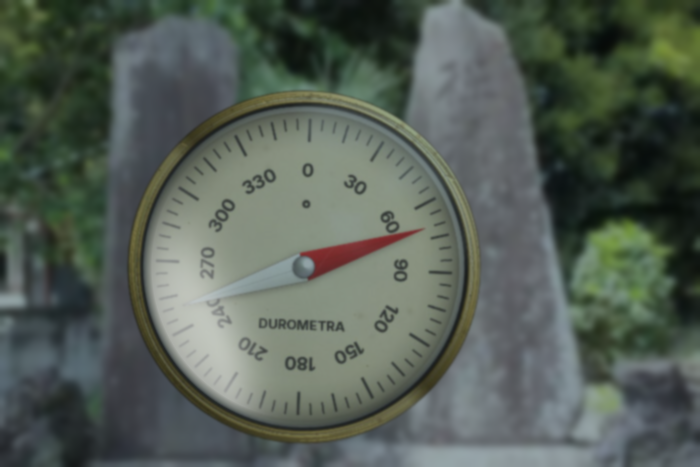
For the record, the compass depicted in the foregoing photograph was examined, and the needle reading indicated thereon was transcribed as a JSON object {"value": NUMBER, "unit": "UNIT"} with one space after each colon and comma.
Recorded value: {"value": 70, "unit": "°"}
